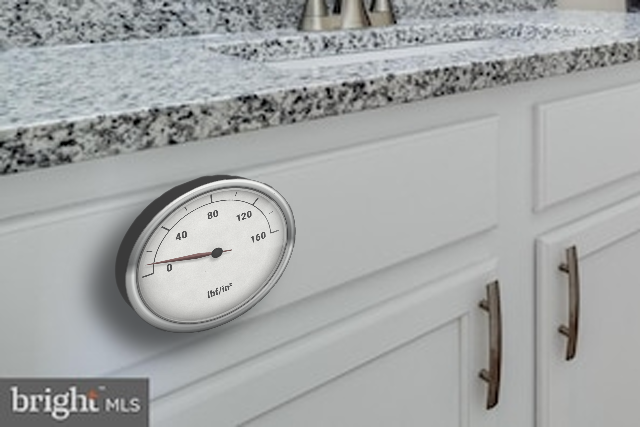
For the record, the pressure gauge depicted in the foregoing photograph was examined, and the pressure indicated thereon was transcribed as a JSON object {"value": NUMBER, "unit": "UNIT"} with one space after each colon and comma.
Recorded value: {"value": 10, "unit": "psi"}
